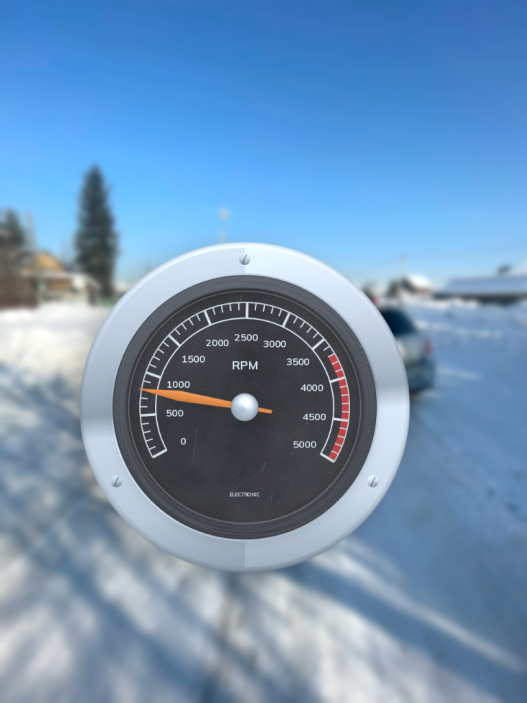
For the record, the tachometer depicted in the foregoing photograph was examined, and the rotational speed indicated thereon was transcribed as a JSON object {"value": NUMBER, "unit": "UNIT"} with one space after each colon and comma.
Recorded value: {"value": 800, "unit": "rpm"}
